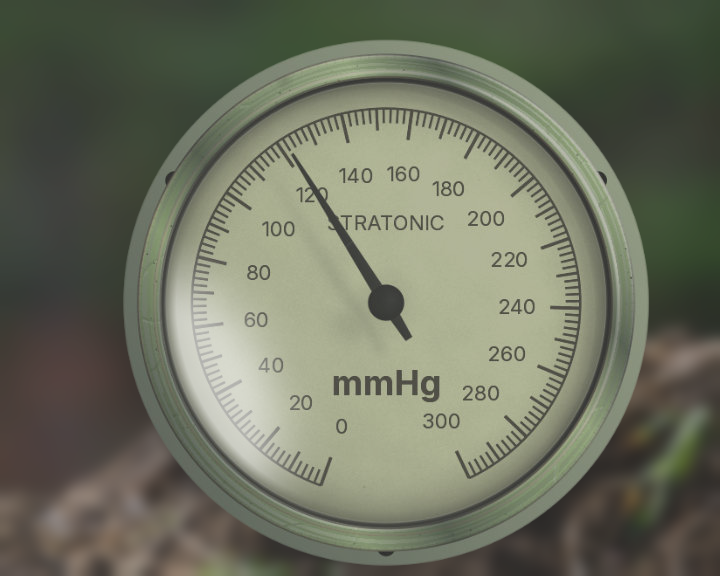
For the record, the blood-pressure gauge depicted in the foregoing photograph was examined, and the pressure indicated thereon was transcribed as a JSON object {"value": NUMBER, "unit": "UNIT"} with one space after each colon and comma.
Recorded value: {"value": 122, "unit": "mmHg"}
